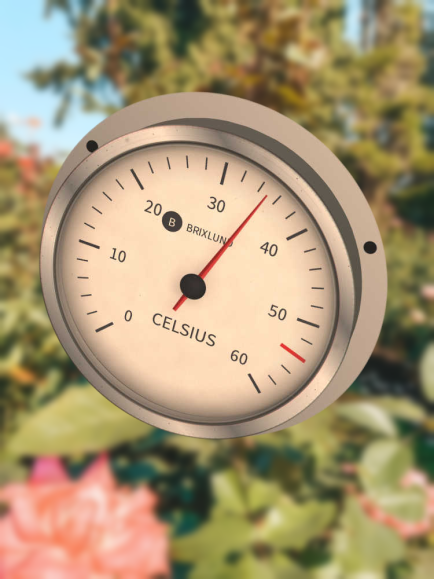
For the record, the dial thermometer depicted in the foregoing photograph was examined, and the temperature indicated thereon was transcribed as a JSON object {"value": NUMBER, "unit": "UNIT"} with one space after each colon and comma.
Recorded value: {"value": 35, "unit": "°C"}
